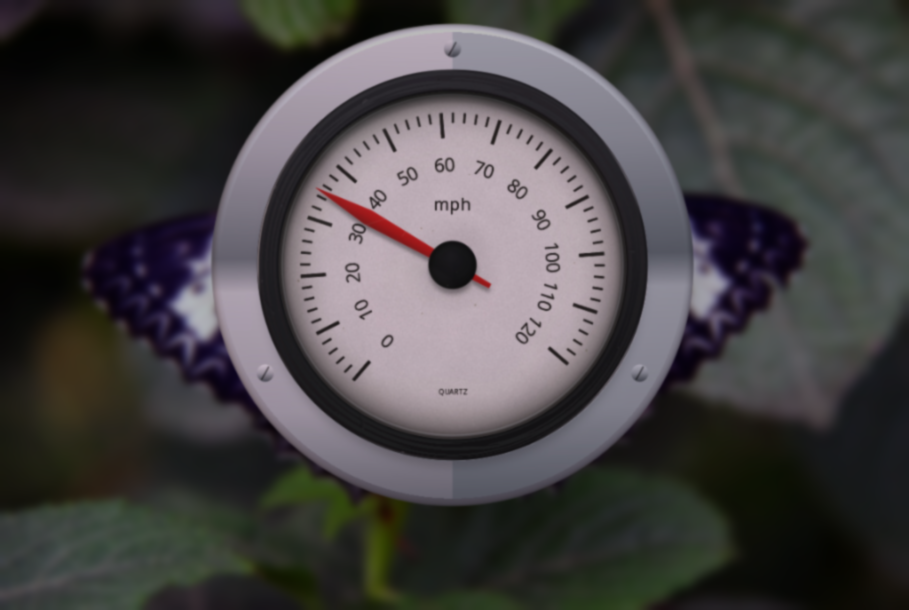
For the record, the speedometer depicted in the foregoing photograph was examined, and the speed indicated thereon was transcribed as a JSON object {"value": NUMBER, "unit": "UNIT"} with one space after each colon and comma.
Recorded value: {"value": 35, "unit": "mph"}
